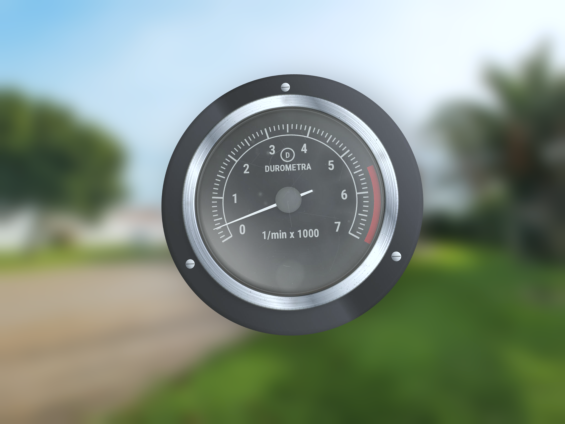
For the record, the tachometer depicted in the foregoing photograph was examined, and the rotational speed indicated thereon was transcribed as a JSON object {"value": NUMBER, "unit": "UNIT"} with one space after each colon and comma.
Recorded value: {"value": 300, "unit": "rpm"}
